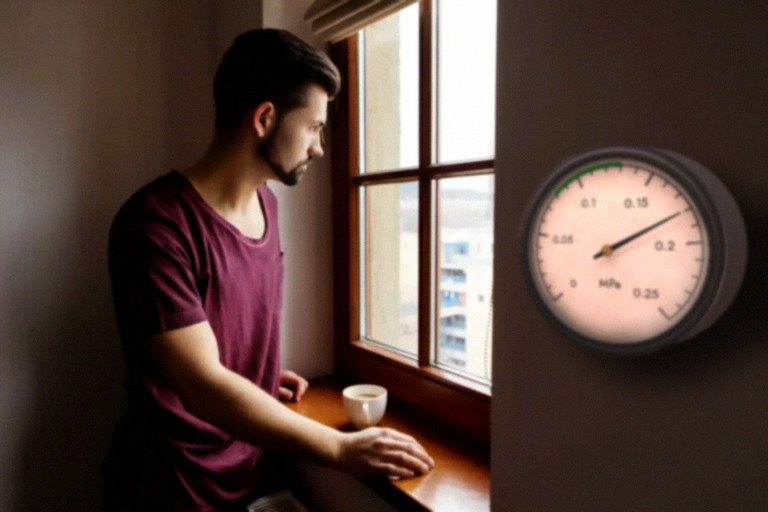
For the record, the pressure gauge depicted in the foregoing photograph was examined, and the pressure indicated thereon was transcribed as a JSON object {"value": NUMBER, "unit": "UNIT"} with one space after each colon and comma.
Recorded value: {"value": 0.18, "unit": "MPa"}
